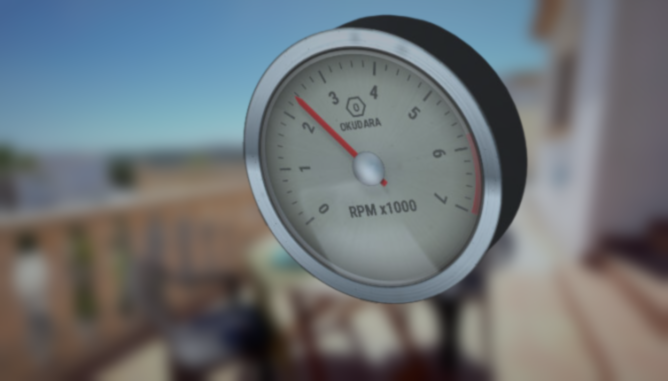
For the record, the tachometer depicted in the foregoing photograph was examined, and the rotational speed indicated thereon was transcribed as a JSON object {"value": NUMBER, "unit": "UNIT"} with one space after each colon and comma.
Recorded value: {"value": 2400, "unit": "rpm"}
